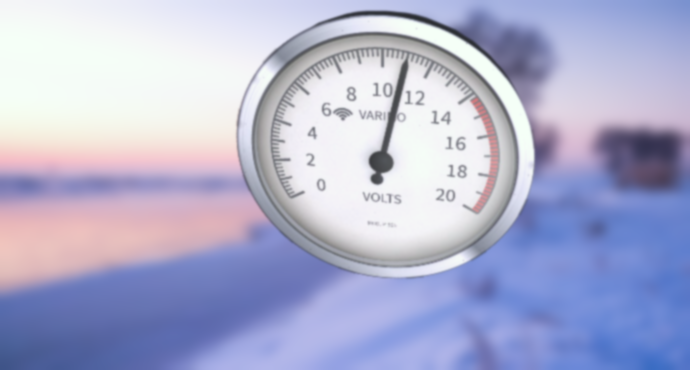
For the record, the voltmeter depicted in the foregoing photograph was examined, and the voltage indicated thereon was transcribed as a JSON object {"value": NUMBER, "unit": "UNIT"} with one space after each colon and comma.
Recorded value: {"value": 11, "unit": "V"}
